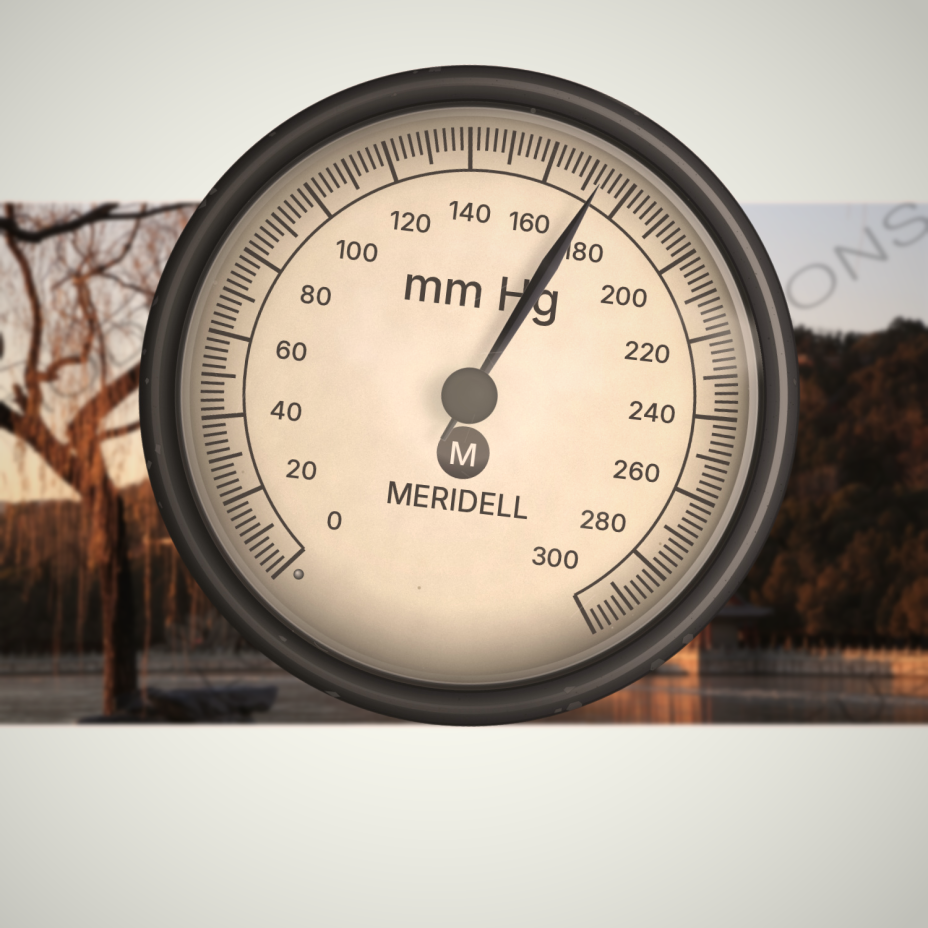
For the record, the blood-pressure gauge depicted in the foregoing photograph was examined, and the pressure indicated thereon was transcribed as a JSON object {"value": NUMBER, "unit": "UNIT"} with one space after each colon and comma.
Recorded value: {"value": 173, "unit": "mmHg"}
